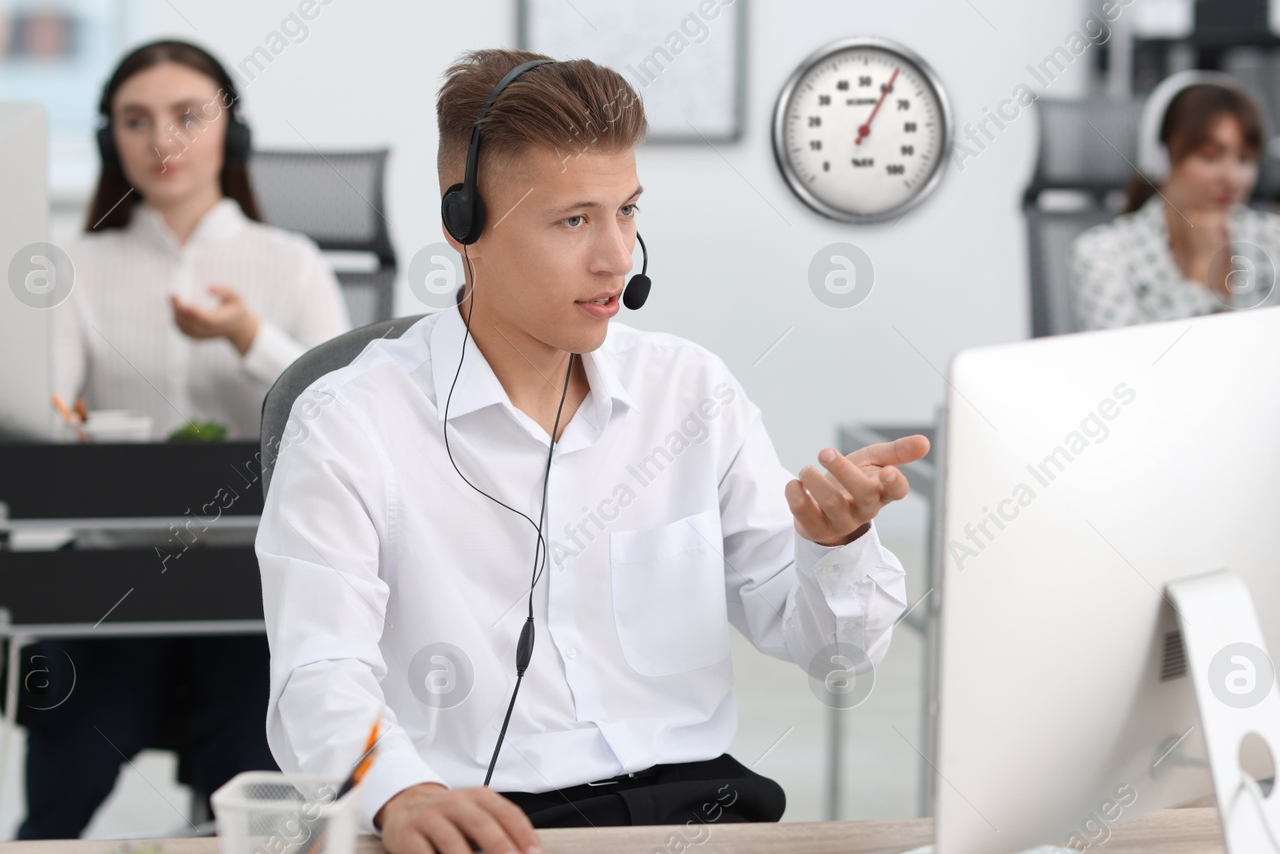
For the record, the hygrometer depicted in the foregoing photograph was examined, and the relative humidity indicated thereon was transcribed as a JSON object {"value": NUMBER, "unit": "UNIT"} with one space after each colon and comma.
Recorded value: {"value": 60, "unit": "%"}
